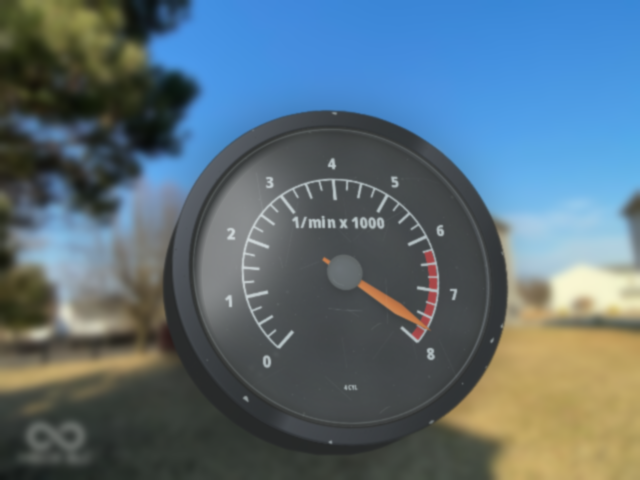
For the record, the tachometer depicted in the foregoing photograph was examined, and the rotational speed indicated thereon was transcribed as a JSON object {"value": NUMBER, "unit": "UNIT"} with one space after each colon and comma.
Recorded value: {"value": 7750, "unit": "rpm"}
